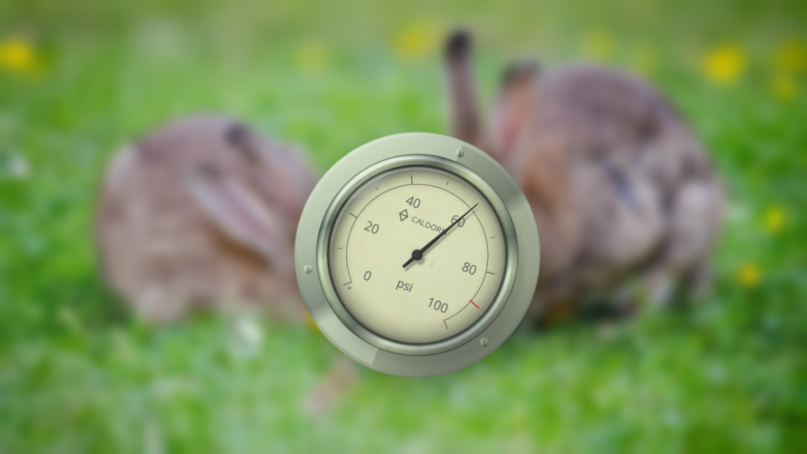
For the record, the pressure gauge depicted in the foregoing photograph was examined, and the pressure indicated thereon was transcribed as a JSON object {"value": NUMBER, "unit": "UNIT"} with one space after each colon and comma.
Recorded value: {"value": 60, "unit": "psi"}
